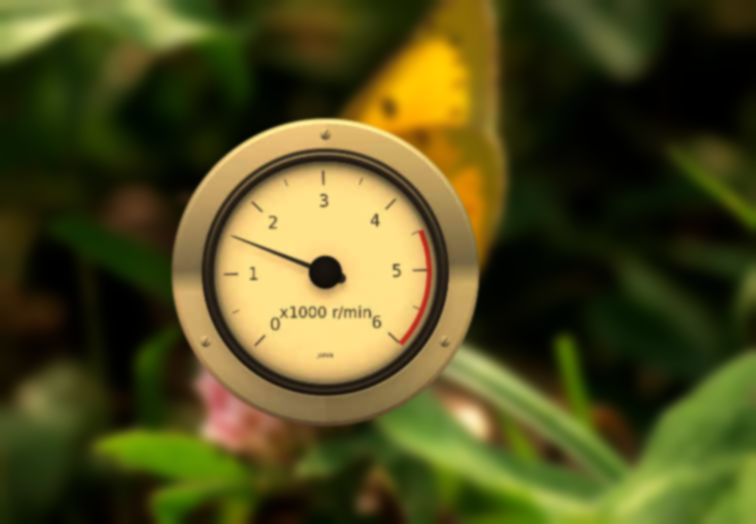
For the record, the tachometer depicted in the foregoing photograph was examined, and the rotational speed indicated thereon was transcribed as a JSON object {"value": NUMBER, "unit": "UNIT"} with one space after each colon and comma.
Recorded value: {"value": 1500, "unit": "rpm"}
